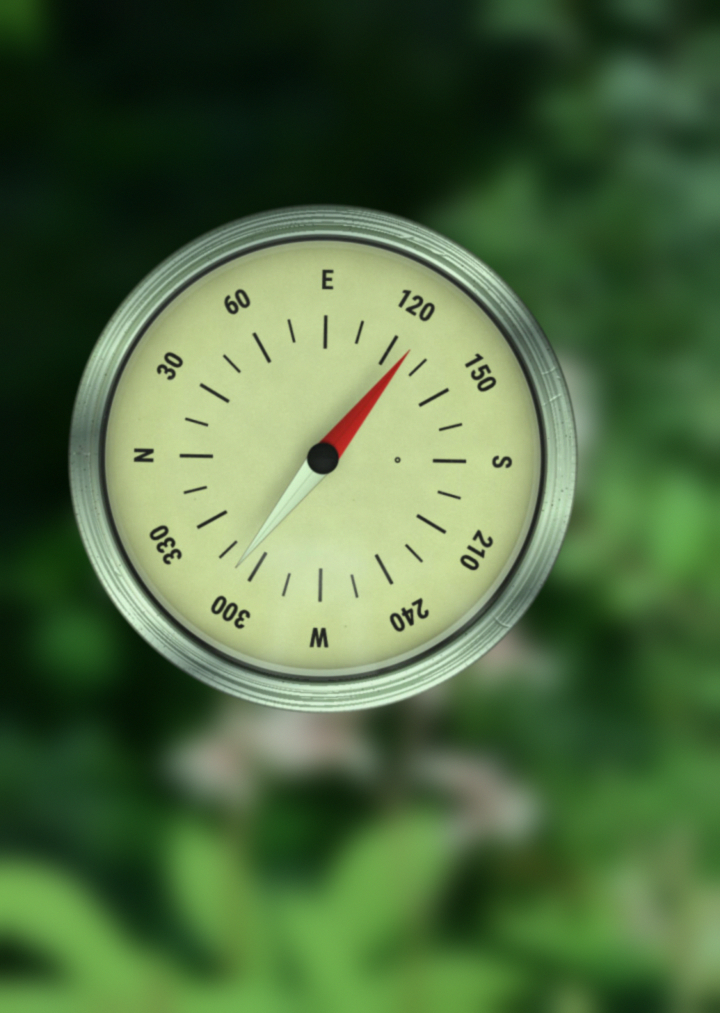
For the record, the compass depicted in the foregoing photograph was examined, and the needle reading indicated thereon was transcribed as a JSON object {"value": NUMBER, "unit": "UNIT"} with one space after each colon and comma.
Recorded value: {"value": 127.5, "unit": "°"}
